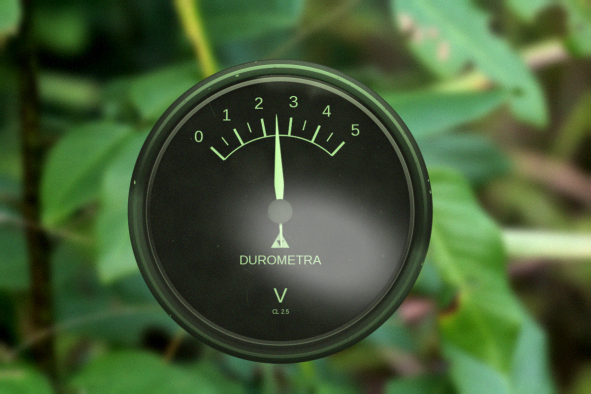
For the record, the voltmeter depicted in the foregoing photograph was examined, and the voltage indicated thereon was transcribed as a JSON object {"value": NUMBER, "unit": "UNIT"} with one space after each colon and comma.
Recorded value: {"value": 2.5, "unit": "V"}
